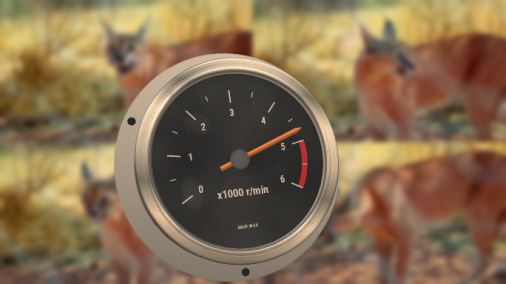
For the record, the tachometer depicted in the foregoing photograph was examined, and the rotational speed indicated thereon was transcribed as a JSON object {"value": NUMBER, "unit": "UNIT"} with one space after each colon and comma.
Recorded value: {"value": 4750, "unit": "rpm"}
